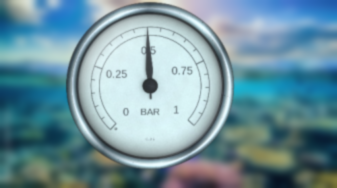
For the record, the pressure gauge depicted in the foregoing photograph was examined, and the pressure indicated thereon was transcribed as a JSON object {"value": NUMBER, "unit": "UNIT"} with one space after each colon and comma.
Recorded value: {"value": 0.5, "unit": "bar"}
